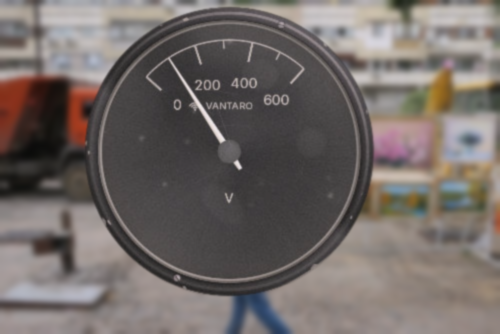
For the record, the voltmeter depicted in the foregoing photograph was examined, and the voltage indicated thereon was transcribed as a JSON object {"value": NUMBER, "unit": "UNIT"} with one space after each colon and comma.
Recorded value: {"value": 100, "unit": "V"}
